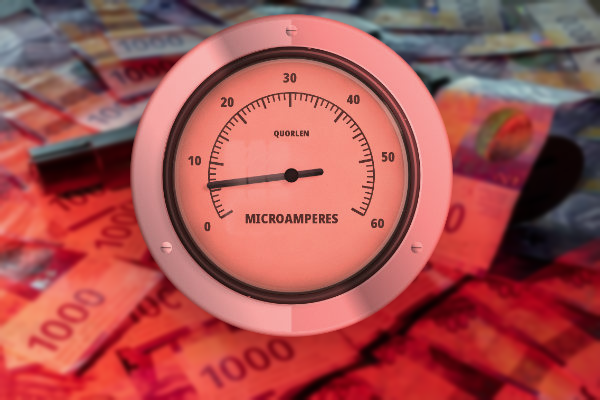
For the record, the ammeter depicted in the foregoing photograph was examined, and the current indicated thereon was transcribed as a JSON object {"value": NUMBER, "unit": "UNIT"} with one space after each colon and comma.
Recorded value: {"value": 6, "unit": "µA"}
